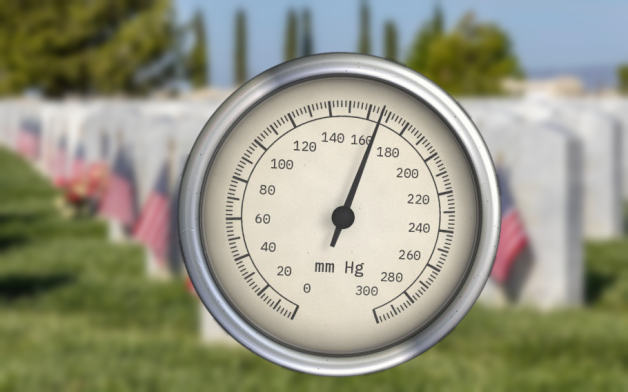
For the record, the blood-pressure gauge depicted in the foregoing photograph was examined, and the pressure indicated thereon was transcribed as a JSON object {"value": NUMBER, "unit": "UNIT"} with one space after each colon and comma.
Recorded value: {"value": 166, "unit": "mmHg"}
